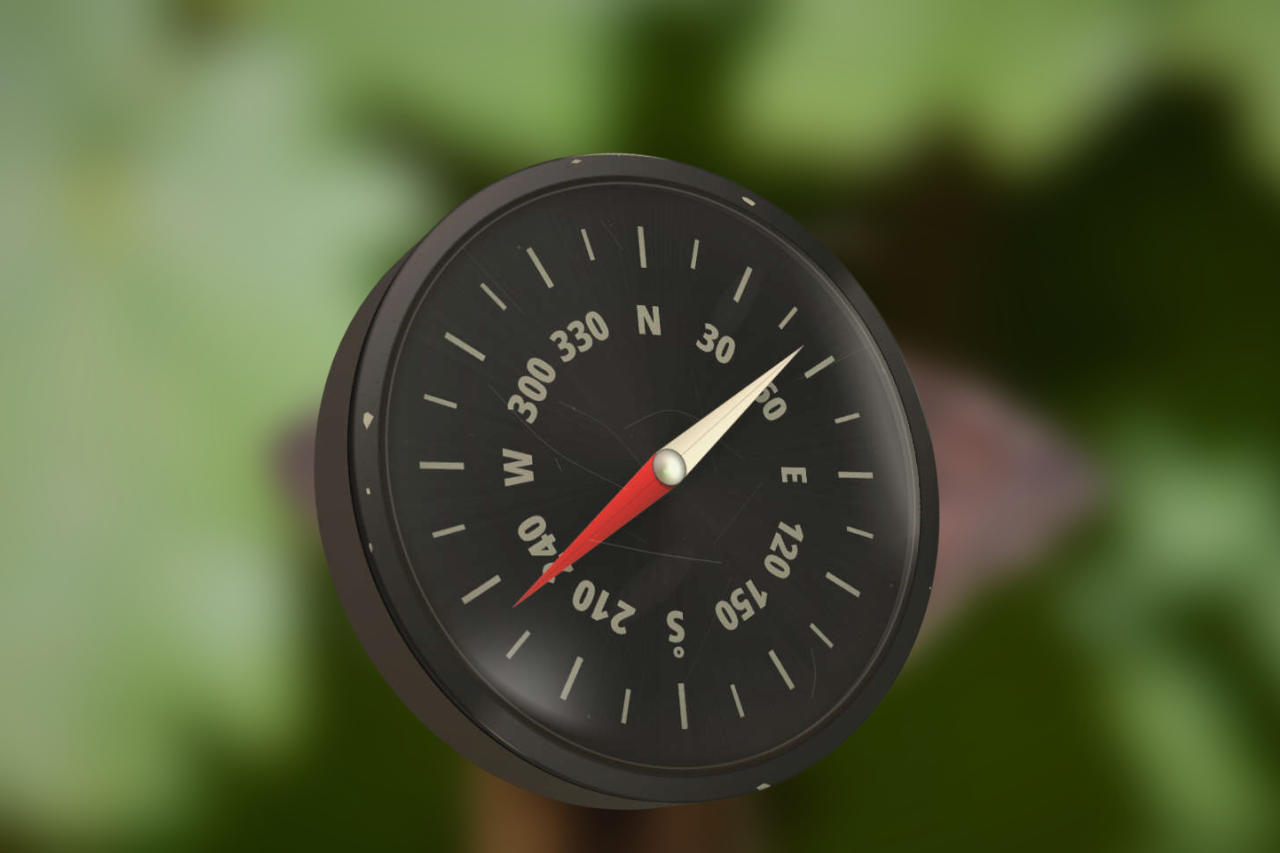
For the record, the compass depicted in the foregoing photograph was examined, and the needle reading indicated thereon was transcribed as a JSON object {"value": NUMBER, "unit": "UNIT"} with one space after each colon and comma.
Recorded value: {"value": 232.5, "unit": "°"}
